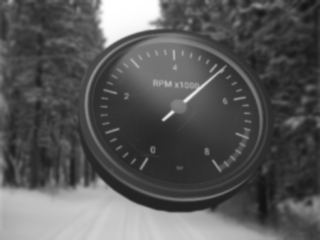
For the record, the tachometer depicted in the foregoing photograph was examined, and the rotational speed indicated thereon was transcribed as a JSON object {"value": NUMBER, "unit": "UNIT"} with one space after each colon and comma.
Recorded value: {"value": 5200, "unit": "rpm"}
